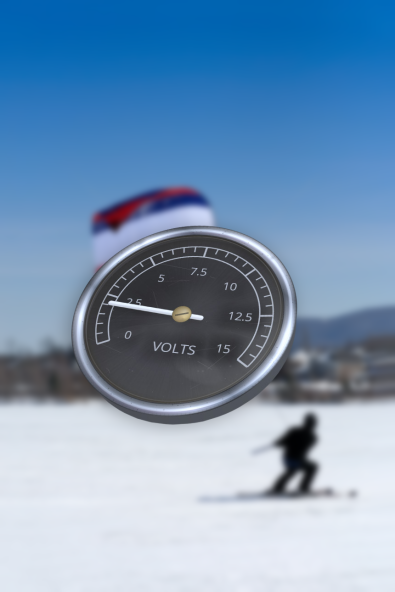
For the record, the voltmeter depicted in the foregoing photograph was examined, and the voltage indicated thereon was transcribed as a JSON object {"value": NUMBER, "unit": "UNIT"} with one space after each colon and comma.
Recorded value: {"value": 2, "unit": "V"}
